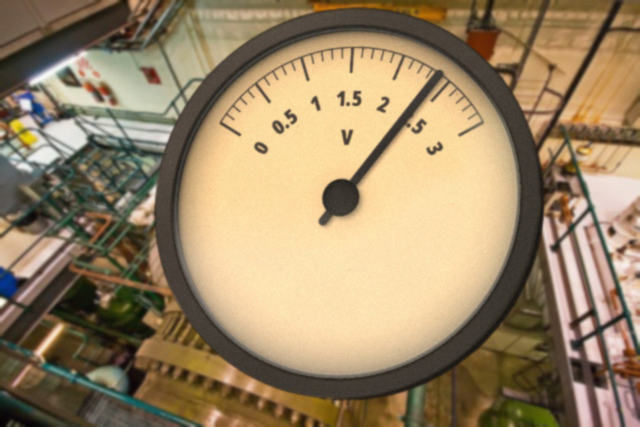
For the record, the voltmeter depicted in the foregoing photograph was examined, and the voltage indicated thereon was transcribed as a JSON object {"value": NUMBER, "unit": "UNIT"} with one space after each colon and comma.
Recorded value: {"value": 2.4, "unit": "V"}
